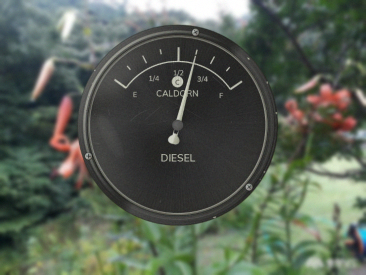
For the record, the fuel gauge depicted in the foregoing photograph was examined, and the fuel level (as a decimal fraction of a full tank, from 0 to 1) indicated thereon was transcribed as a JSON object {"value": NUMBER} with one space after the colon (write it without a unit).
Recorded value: {"value": 0.625}
